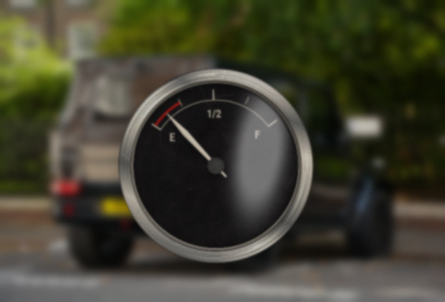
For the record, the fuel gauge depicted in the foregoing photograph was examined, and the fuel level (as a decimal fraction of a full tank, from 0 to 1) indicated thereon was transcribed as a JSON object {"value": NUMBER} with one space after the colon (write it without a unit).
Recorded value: {"value": 0.125}
